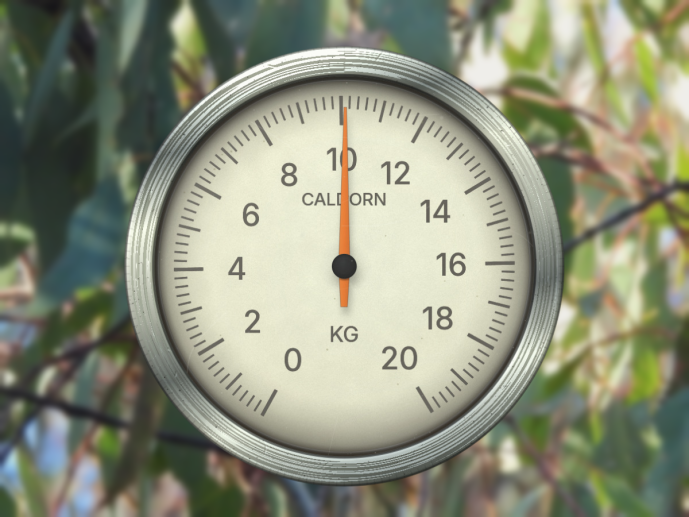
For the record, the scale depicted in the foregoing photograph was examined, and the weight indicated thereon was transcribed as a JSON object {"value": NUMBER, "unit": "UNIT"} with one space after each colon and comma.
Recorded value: {"value": 10.1, "unit": "kg"}
